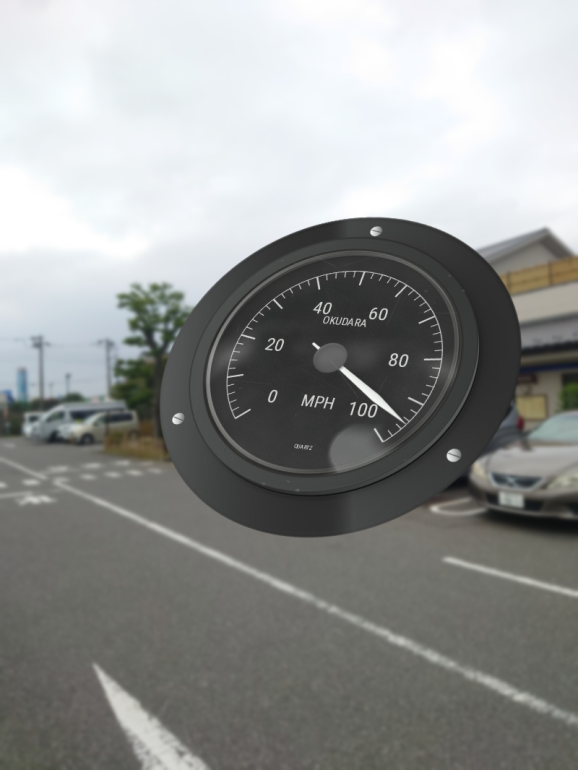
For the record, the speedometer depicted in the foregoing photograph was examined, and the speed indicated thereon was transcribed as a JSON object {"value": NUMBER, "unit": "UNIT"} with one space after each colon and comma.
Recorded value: {"value": 95, "unit": "mph"}
